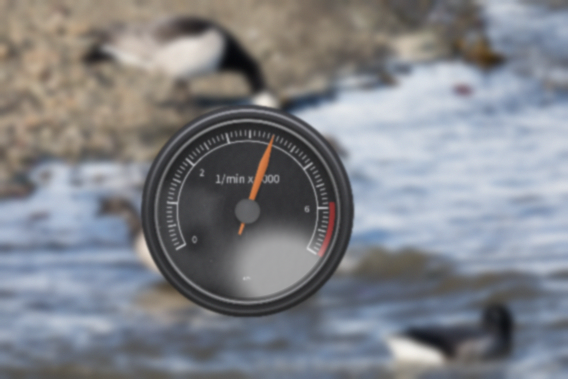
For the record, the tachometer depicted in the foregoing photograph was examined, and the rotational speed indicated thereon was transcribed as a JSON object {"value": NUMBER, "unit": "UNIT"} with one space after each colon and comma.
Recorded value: {"value": 4000, "unit": "rpm"}
